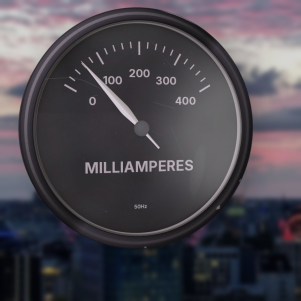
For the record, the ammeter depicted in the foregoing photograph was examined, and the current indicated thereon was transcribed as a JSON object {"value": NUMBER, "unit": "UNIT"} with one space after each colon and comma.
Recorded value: {"value": 60, "unit": "mA"}
